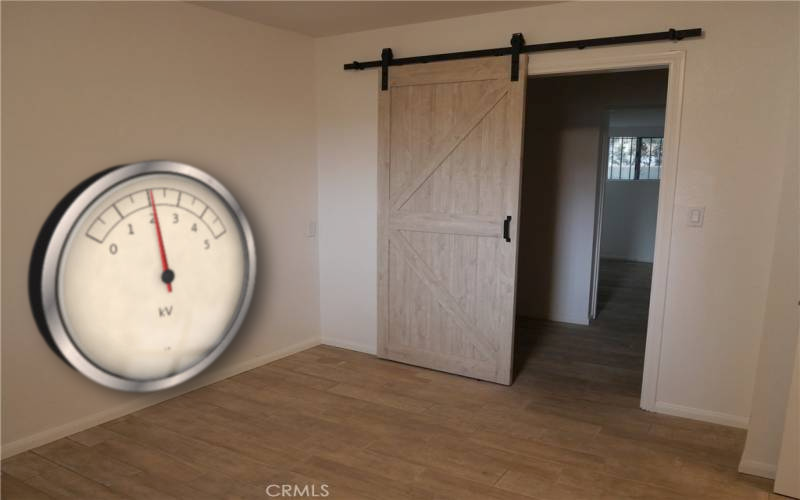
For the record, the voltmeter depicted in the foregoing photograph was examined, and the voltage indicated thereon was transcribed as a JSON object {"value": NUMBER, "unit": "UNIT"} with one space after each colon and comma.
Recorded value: {"value": 2, "unit": "kV"}
